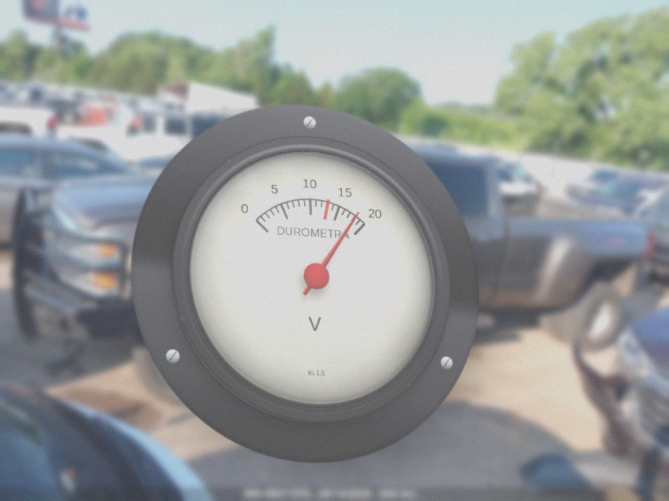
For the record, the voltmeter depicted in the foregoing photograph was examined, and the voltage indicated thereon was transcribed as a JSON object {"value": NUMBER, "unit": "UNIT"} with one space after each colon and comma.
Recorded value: {"value": 18, "unit": "V"}
